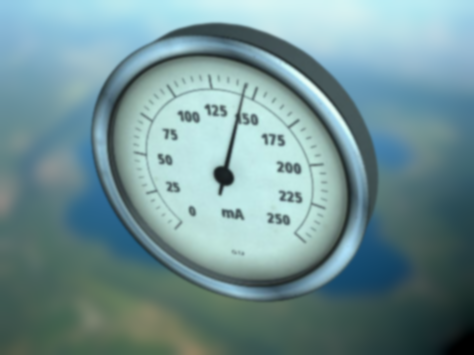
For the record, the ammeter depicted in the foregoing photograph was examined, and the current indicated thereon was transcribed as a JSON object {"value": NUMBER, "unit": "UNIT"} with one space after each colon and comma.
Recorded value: {"value": 145, "unit": "mA"}
